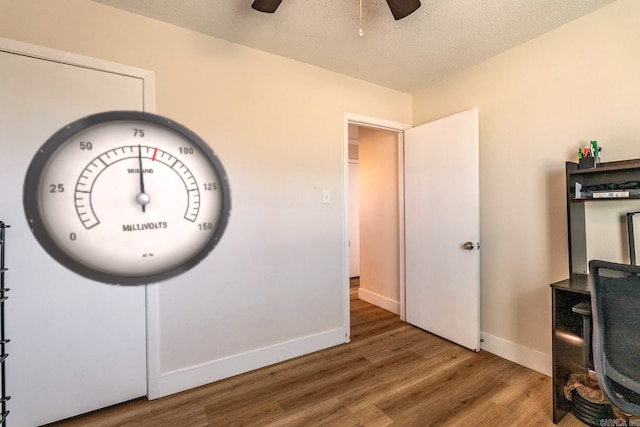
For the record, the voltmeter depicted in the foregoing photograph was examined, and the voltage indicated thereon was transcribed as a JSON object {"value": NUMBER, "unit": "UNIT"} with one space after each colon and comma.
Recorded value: {"value": 75, "unit": "mV"}
